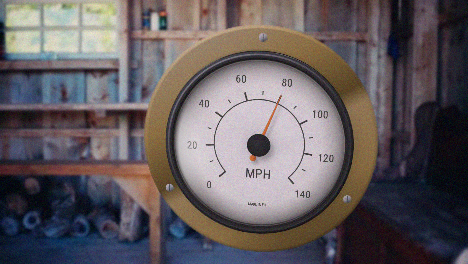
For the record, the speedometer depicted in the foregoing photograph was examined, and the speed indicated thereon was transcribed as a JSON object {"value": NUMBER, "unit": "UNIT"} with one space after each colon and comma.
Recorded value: {"value": 80, "unit": "mph"}
